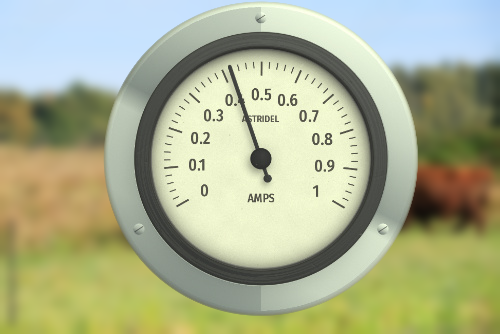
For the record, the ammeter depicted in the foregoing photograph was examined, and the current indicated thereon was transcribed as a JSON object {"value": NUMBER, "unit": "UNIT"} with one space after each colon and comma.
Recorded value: {"value": 0.42, "unit": "A"}
